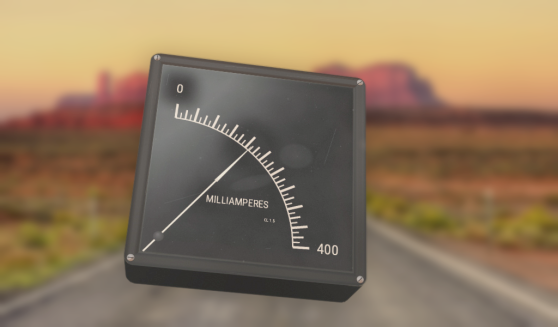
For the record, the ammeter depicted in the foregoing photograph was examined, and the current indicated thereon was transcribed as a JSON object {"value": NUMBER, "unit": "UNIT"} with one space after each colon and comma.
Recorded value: {"value": 170, "unit": "mA"}
